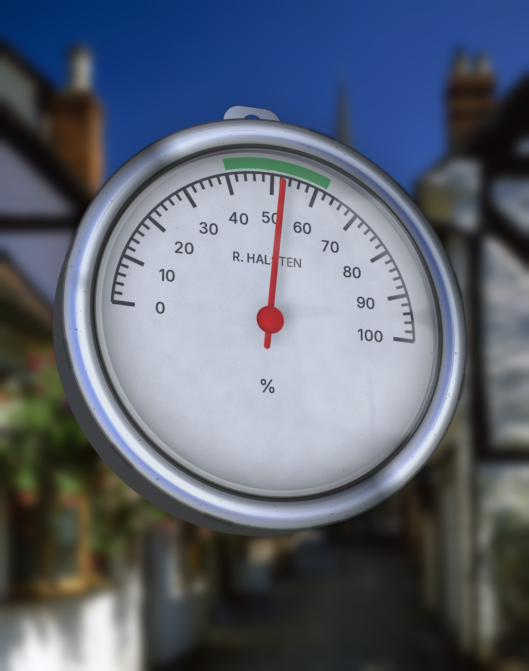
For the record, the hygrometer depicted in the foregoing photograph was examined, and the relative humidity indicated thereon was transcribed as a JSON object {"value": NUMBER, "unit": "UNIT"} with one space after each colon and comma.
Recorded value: {"value": 52, "unit": "%"}
